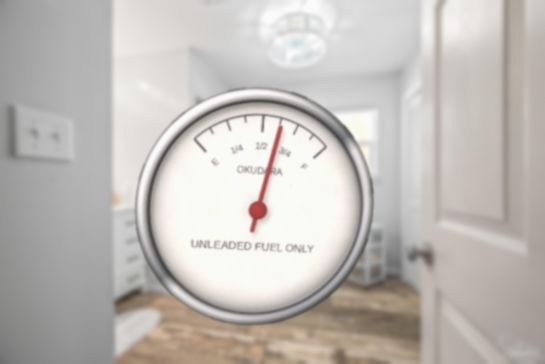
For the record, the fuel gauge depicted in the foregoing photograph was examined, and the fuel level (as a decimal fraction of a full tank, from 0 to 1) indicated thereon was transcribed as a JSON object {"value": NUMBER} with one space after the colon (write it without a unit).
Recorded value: {"value": 0.625}
